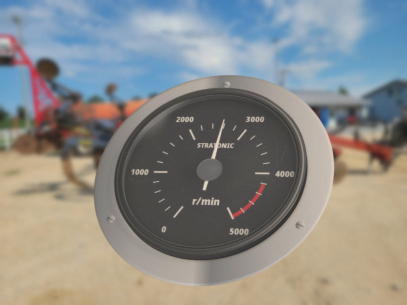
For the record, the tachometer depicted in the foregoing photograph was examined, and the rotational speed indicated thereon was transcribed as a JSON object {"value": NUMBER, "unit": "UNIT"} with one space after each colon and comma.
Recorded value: {"value": 2600, "unit": "rpm"}
